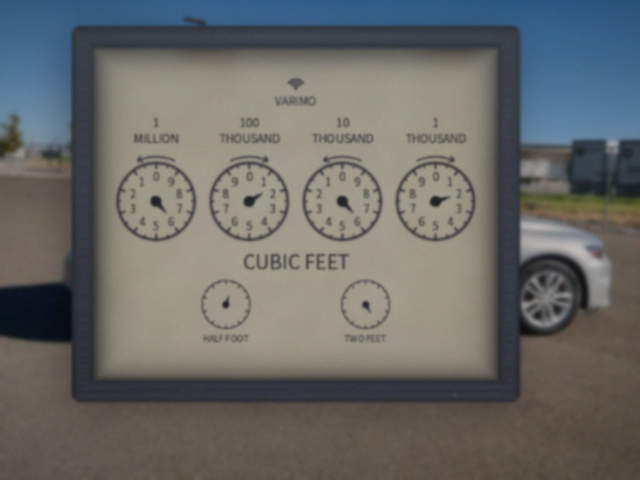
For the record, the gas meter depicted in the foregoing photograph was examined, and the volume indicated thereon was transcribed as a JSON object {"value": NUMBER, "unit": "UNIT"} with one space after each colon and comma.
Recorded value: {"value": 616200, "unit": "ft³"}
